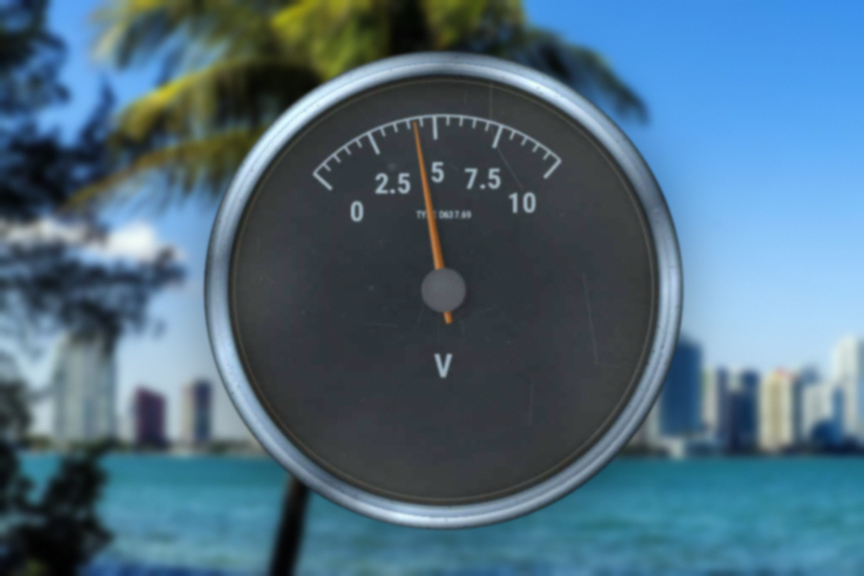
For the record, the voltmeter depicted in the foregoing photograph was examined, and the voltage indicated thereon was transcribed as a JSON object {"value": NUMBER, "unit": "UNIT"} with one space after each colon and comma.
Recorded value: {"value": 4.25, "unit": "V"}
